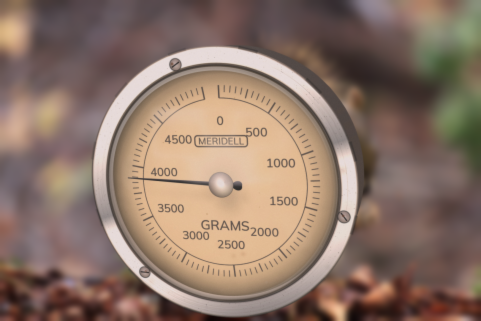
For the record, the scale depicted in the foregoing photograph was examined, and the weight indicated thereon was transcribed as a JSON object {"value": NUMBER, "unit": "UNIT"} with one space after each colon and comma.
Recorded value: {"value": 3900, "unit": "g"}
